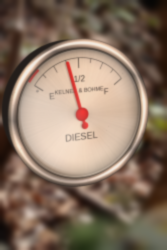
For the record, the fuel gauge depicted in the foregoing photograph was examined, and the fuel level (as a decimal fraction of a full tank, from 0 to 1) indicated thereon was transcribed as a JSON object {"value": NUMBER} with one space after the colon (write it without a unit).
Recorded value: {"value": 0.375}
